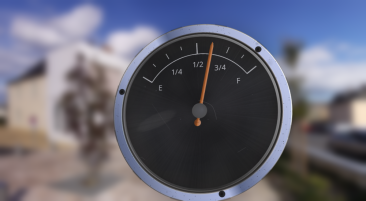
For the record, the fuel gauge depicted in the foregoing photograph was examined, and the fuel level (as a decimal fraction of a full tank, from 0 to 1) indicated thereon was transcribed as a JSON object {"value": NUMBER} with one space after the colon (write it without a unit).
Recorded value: {"value": 0.625}
